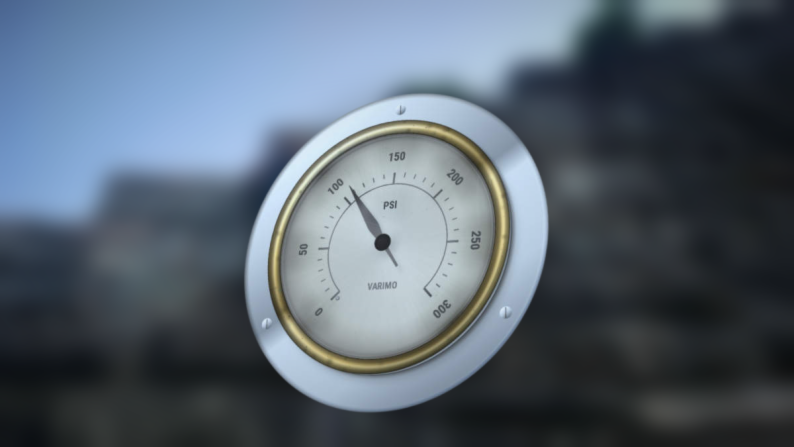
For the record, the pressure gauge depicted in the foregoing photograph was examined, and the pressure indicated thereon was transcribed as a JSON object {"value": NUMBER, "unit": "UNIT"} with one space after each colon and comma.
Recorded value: {"value": 110, "unit": "psi"}
